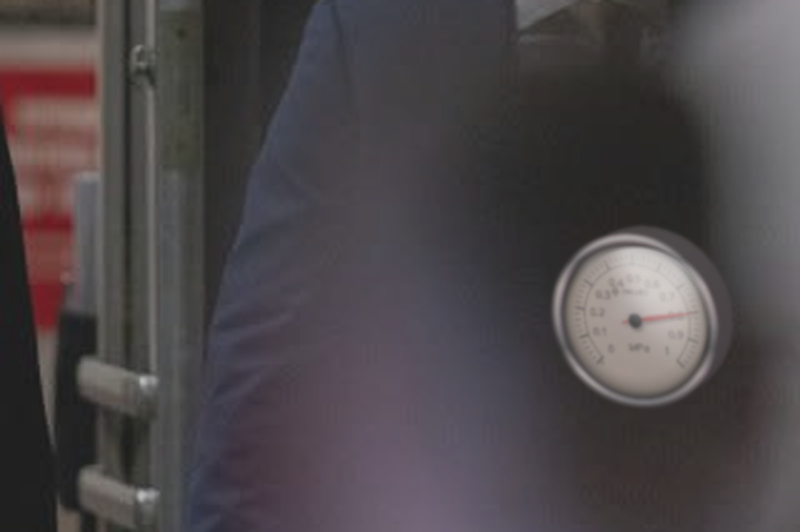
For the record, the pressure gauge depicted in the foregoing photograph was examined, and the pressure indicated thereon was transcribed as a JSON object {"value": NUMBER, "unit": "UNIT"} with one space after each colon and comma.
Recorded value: {"value": 0.8, "unit": "MPa"}
